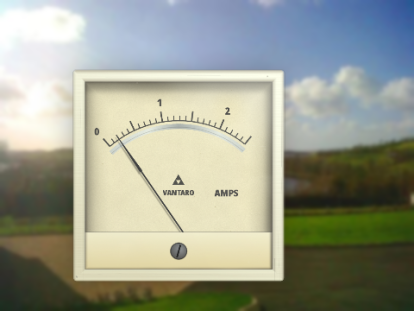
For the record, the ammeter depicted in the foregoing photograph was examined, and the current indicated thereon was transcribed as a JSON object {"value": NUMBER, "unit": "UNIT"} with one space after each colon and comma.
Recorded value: {"value": 0.2, "unit": "A"}
